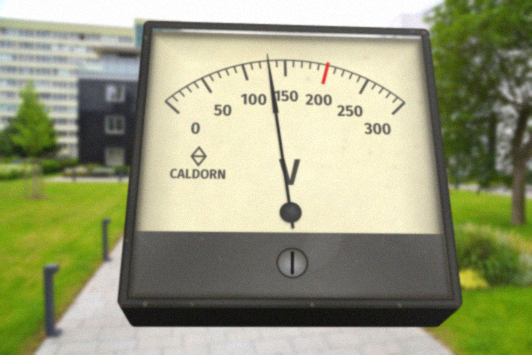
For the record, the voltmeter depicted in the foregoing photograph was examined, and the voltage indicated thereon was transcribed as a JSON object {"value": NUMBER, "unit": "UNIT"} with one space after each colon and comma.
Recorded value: {"value": 130, "unit": "V"}
